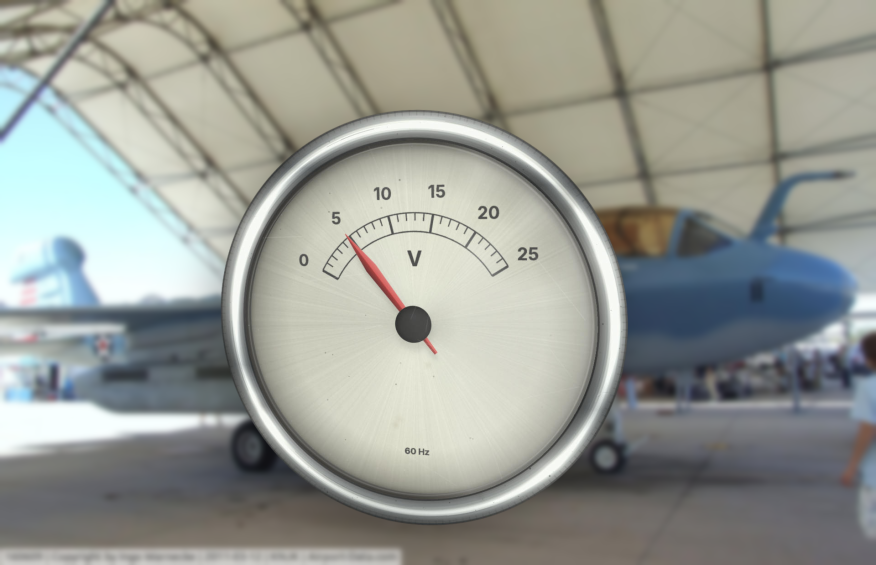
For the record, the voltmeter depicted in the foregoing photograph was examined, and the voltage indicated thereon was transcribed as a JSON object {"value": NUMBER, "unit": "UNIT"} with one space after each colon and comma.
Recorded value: {"value": 5, "unit": "V"}
